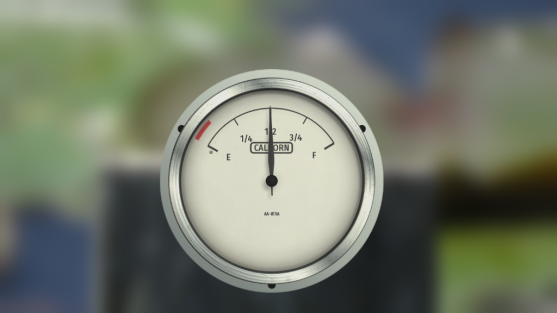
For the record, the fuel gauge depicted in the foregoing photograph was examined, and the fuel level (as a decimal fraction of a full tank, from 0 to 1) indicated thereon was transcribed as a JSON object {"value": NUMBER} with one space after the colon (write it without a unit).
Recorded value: {"value": 0.5}
